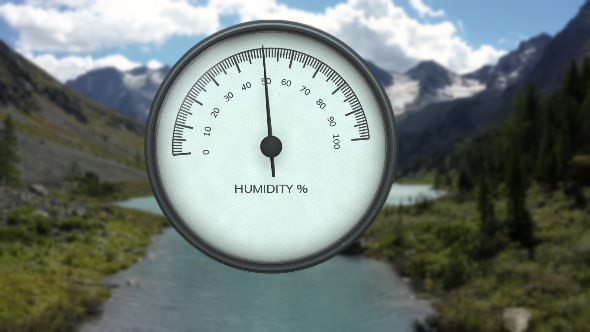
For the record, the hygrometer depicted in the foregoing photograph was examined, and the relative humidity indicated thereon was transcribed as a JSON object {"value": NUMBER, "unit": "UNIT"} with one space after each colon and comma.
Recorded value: {"value": 50, "unit": "%"}
